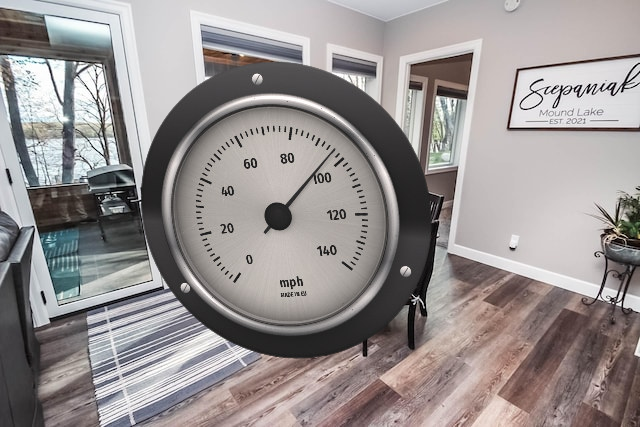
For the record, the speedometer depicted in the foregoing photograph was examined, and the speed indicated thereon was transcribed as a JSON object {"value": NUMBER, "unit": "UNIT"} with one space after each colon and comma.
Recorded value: {"value": 96, "unit": "mph"}
